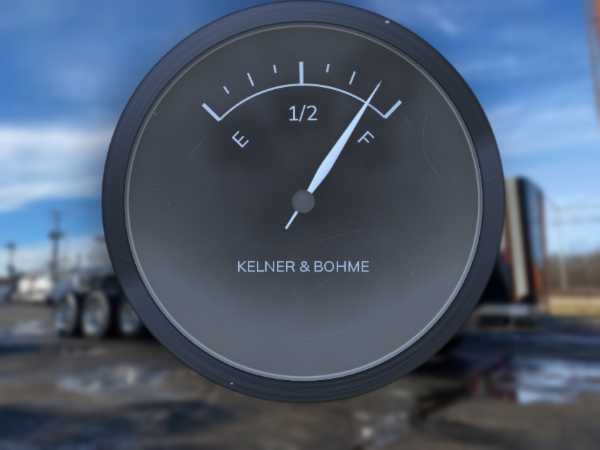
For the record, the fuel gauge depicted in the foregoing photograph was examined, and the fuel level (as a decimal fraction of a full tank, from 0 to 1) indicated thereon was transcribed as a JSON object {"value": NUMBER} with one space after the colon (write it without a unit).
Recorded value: {"value": 0.875}
